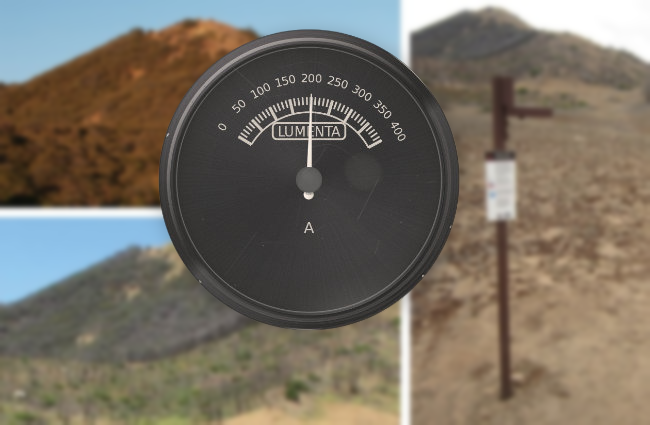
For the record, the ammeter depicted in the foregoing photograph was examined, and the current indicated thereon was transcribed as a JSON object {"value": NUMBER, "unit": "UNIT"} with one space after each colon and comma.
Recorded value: {"value": 200, "unit": "A"}
